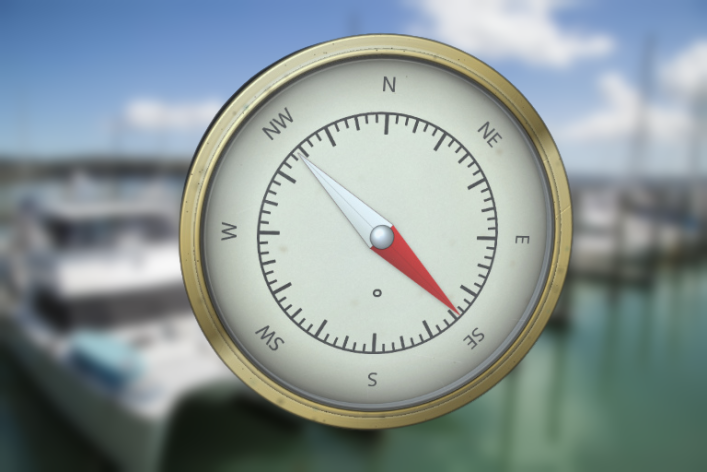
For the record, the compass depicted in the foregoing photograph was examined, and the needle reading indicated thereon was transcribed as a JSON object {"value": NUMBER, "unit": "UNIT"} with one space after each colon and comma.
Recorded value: {"value": 132.5, "unit": "°"}
